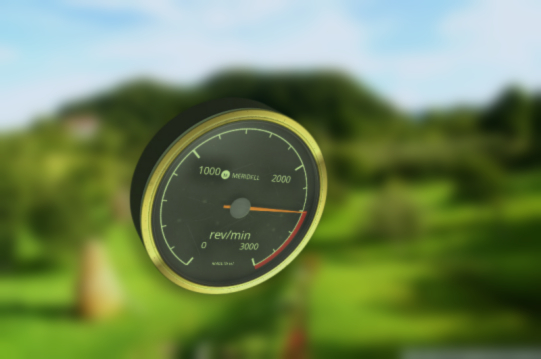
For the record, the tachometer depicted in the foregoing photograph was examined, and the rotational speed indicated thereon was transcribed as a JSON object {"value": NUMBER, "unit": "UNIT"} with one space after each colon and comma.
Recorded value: {"value": 2400, "unit": "rpm"}
